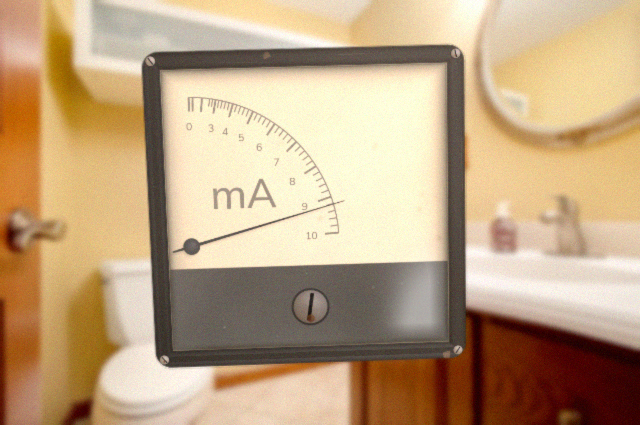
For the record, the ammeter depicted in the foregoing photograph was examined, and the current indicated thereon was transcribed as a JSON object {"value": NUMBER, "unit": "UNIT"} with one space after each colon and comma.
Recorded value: {"value": 9.2, "unit": "mA"}
